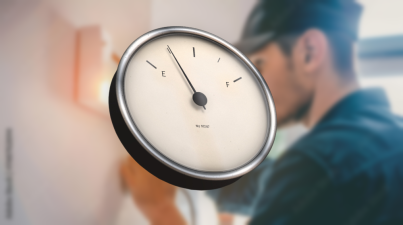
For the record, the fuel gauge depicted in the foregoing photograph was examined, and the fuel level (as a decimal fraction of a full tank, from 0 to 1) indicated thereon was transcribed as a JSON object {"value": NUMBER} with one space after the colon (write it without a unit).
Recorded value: {"value": 0.25}
